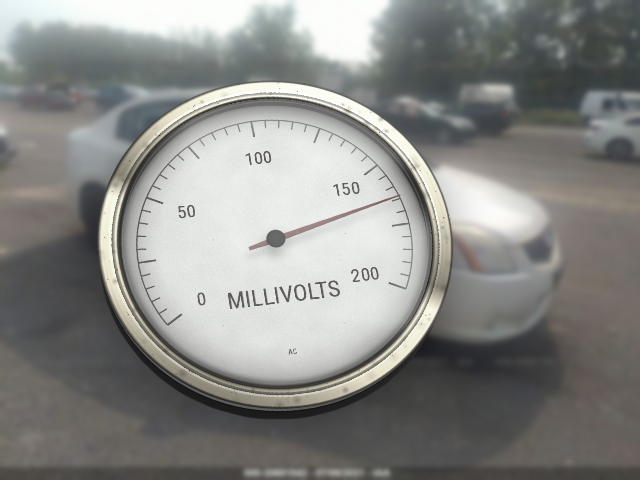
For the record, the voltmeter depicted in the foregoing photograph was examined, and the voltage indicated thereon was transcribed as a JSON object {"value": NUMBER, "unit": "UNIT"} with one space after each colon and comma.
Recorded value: {"value": 165, "unit": "mV"}
